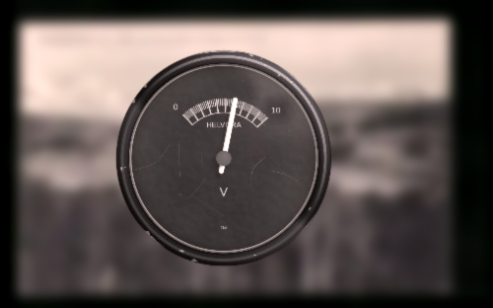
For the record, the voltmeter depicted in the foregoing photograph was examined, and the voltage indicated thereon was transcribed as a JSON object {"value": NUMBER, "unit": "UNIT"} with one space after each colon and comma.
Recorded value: {"value": 6, "unit": "V"}
